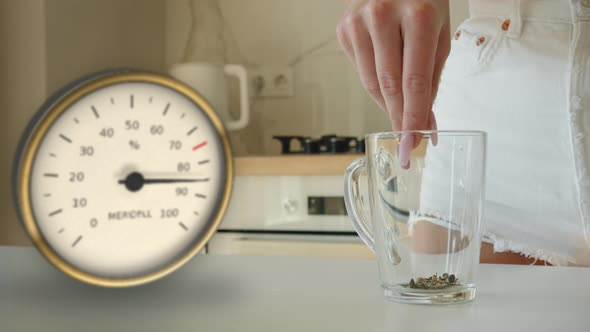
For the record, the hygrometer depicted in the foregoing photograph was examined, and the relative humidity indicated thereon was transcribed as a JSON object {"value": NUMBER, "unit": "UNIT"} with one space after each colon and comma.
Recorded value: {"value": 85, "unit": "%"}
